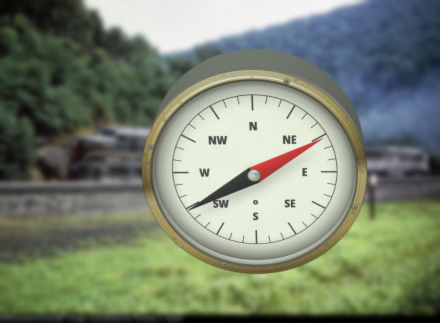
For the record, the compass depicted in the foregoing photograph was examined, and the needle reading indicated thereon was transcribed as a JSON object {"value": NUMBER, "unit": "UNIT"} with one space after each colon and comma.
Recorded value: {"value": 60, "unit": "°"}
